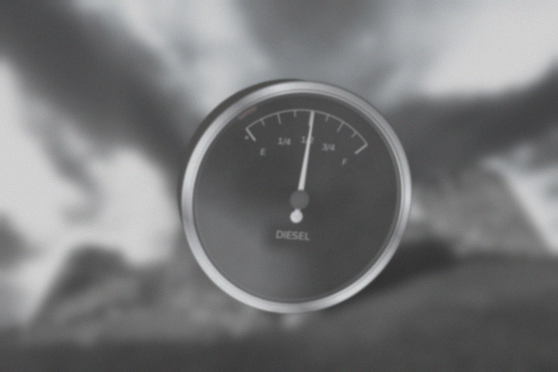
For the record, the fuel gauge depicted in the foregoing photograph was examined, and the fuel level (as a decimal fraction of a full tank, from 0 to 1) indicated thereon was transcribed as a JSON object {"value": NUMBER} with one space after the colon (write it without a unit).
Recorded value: {"value": 0.5}
